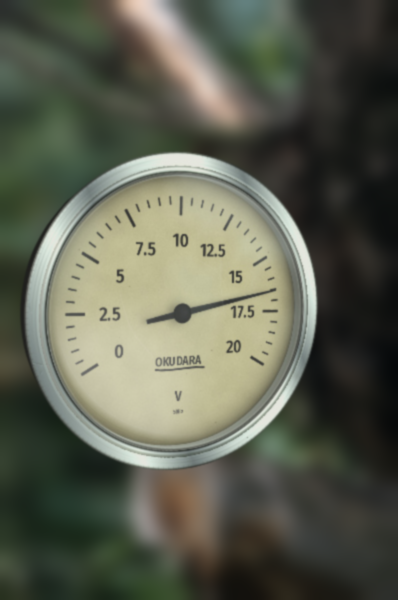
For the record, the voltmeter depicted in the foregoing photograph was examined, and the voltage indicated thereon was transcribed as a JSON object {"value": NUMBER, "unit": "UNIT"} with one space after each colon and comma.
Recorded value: {"value": 16.5, "unit": "V"}
